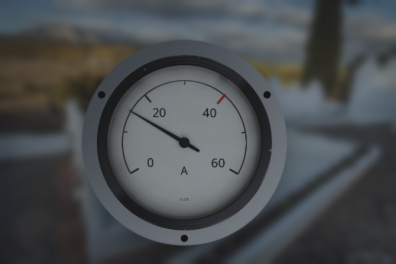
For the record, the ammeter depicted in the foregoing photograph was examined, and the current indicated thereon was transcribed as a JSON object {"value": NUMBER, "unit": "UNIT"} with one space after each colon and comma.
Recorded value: {"value": 15, "unit": "A"}
